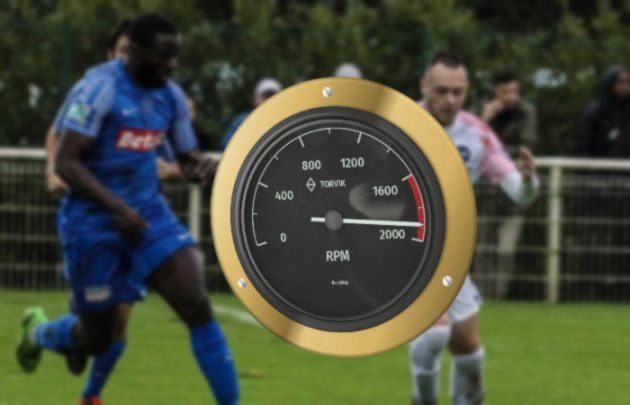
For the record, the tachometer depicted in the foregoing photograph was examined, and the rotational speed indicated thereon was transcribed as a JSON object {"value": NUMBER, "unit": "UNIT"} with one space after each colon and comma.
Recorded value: {"value": 1900, "unit": "rpm"}
